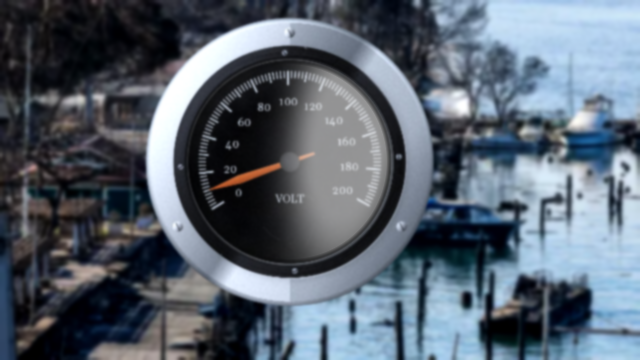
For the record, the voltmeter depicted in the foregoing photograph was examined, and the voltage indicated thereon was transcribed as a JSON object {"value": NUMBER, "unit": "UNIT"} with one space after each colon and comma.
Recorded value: {"value": 10, "unit": "V"}
